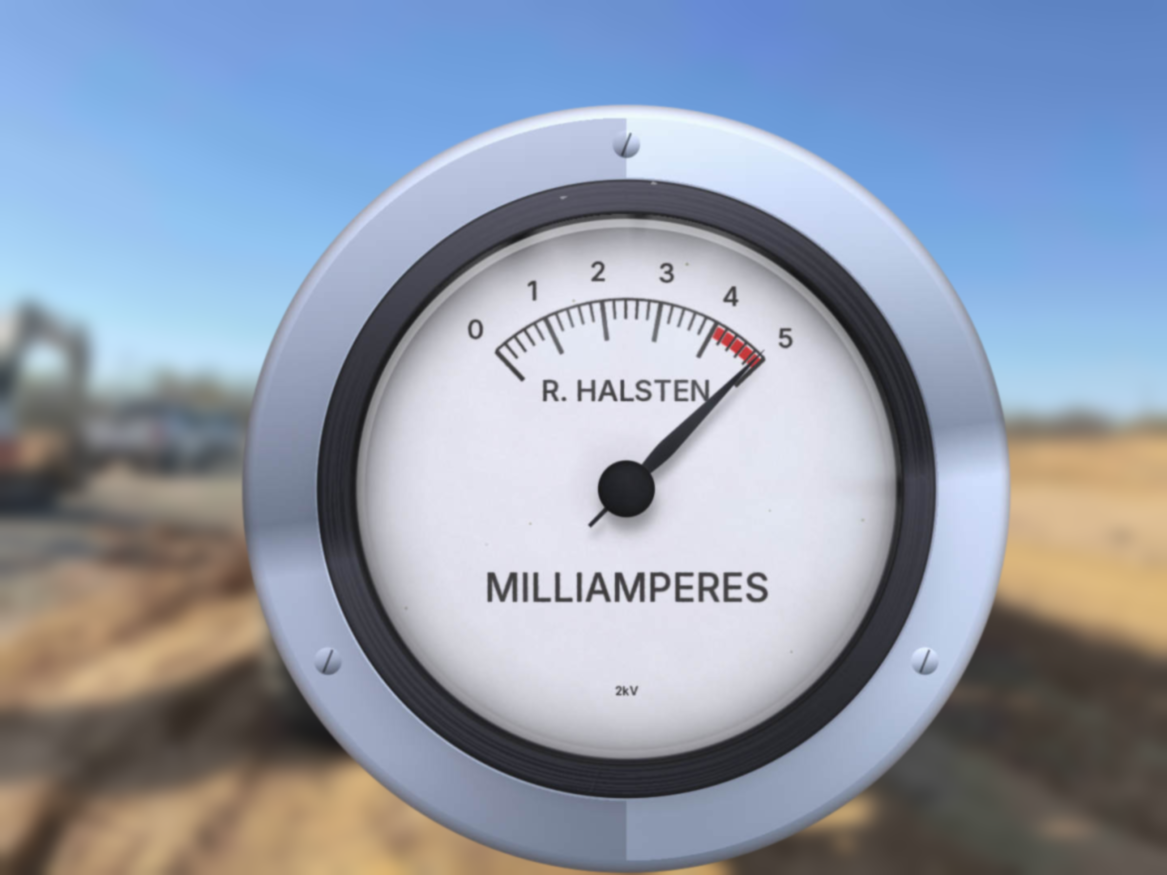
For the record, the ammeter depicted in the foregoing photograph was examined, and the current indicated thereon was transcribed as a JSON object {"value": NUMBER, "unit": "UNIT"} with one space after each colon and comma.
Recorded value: {"value": 4.9, "unit": "mA"}
